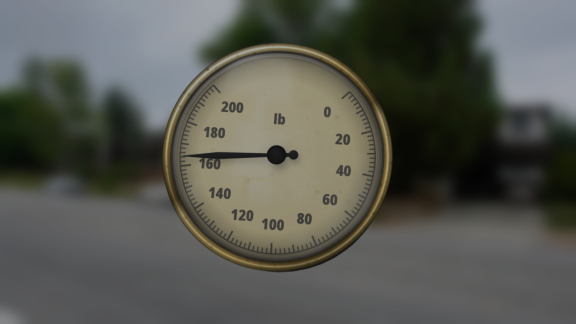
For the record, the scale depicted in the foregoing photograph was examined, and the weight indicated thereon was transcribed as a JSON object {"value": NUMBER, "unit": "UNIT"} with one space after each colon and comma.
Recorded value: {"value": 164, "unit": "lb"}
